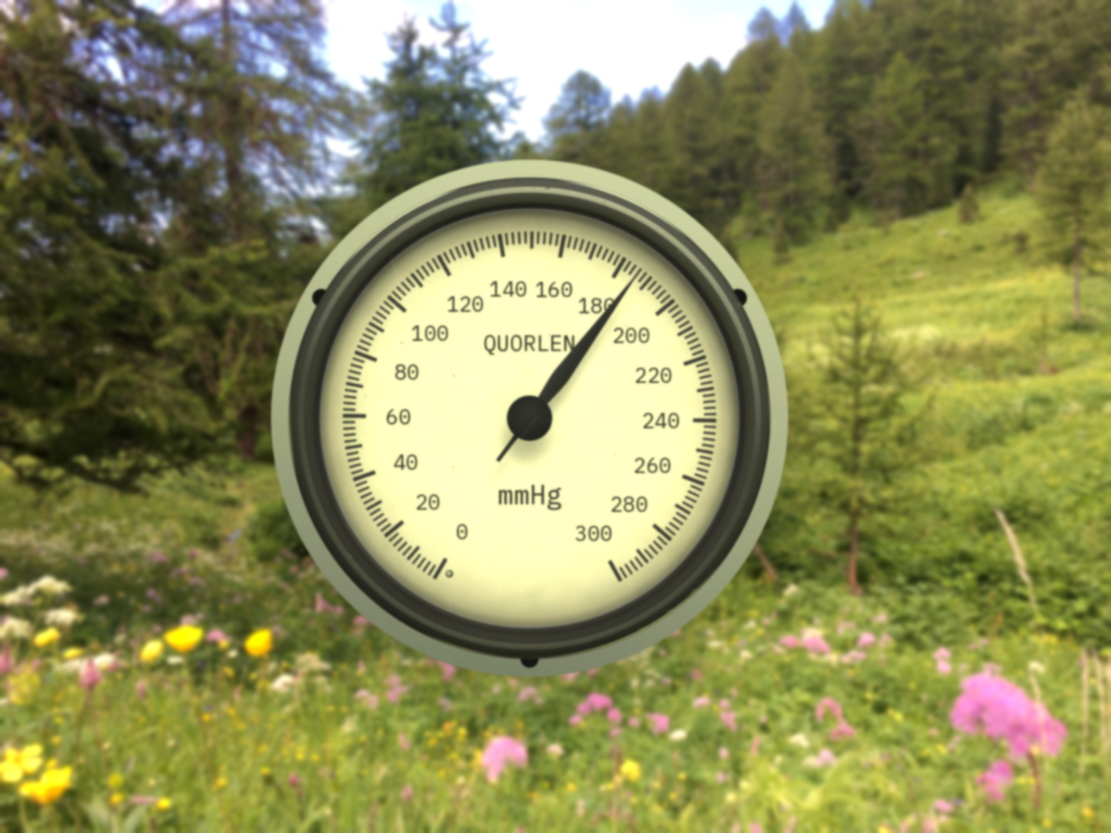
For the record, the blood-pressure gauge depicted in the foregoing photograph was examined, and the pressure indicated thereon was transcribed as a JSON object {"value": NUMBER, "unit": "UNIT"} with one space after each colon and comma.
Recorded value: {"value": 186, "unit": "mmHg"}
